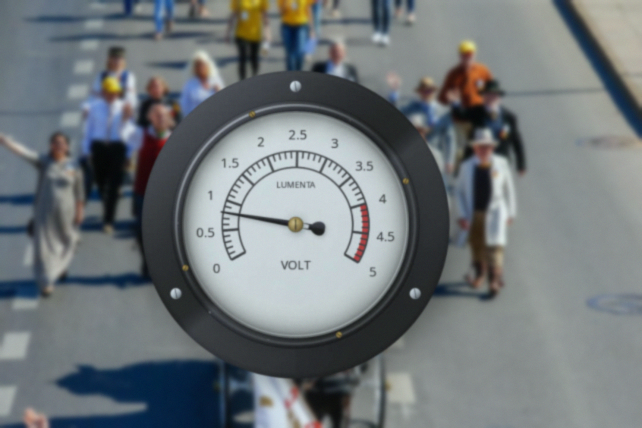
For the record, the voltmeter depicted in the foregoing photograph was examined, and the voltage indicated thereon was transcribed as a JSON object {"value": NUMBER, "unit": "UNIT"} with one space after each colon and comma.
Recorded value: {"value": 0.8, "unit": "V"}
